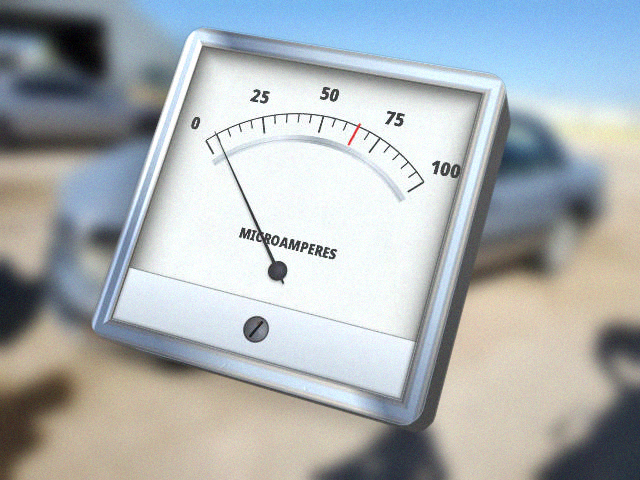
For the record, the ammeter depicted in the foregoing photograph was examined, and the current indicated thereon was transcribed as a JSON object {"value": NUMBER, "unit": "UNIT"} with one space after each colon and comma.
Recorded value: {"value": 5, "unit": "µA"}
